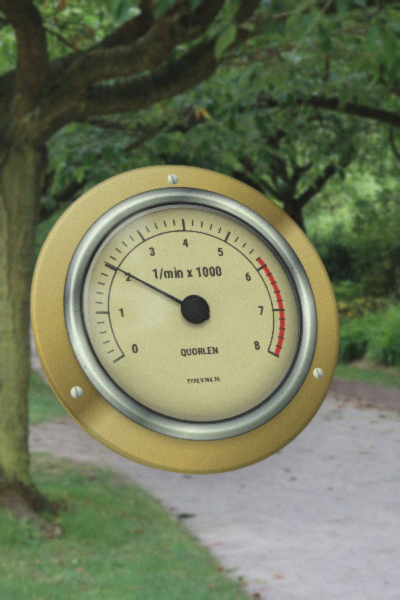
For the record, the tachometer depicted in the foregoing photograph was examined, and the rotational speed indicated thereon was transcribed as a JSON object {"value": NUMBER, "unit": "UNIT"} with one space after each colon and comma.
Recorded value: {"value": 2000, "unit": "rpm"}
